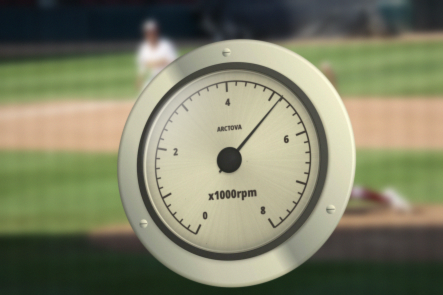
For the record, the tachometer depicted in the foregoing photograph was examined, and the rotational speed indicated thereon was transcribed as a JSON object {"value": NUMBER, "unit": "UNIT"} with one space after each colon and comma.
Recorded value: {"value": 5200, "unit": "rpm"}
